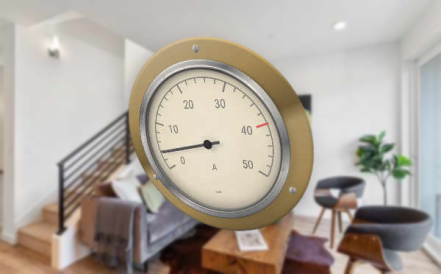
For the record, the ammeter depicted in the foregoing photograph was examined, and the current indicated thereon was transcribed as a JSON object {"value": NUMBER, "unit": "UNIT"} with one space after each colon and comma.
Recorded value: {"value": 4, "unit": "A"}
